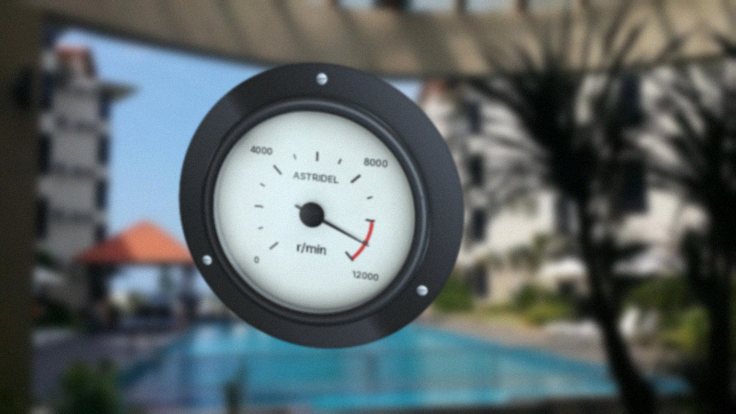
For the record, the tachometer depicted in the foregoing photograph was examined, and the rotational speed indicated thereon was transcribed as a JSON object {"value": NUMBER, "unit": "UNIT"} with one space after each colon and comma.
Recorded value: {"value": 11000, "unit": "rpm"}
